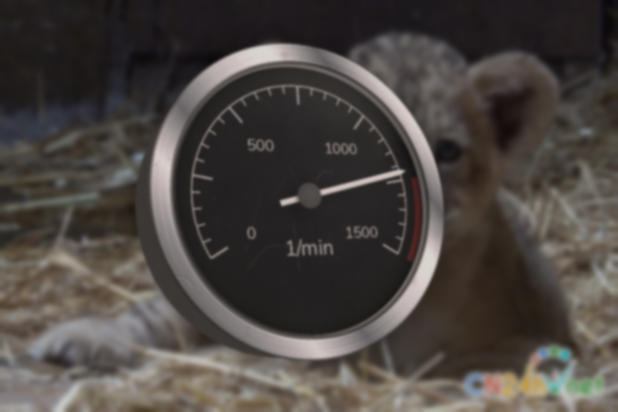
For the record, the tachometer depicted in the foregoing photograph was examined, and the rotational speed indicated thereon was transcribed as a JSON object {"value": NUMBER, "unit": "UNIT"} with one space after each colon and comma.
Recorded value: {"value": 1225, "unit": "rpm"}
